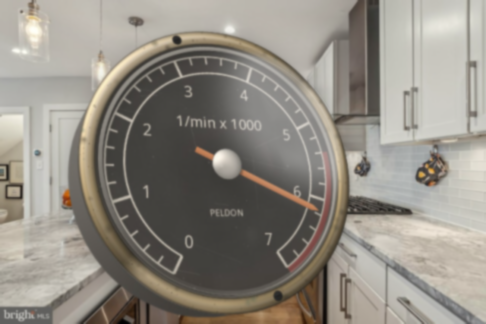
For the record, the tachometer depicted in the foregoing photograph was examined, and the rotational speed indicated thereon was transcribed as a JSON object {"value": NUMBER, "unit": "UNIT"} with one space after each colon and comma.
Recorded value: {"value": 6200, "unit": "rpm"}
